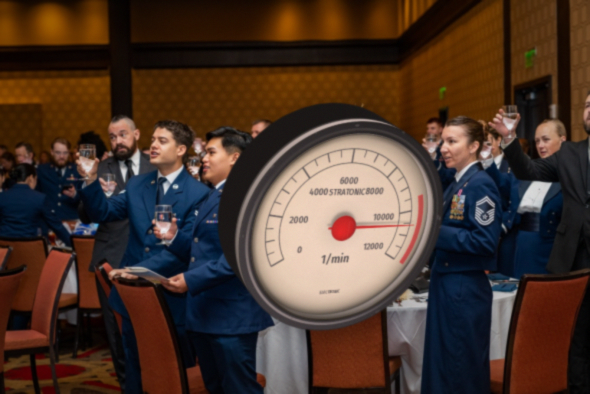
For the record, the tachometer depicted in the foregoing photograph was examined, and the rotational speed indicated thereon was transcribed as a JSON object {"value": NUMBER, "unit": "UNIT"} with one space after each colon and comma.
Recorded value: {"value": 10500, "unit": "rpm"}
